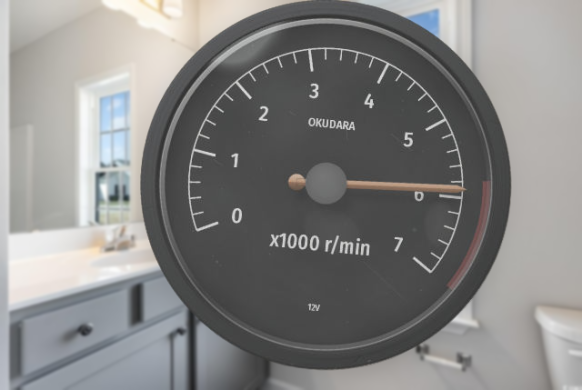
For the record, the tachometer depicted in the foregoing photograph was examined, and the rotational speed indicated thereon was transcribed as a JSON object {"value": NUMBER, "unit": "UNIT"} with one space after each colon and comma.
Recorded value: {"value": 5900, "unit": "rpm"}
